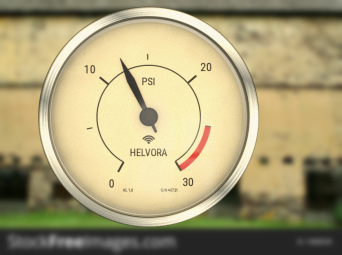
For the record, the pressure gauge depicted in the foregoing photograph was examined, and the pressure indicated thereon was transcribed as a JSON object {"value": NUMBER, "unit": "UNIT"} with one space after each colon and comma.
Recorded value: {"value": 12.5, "unit": "psi"}
